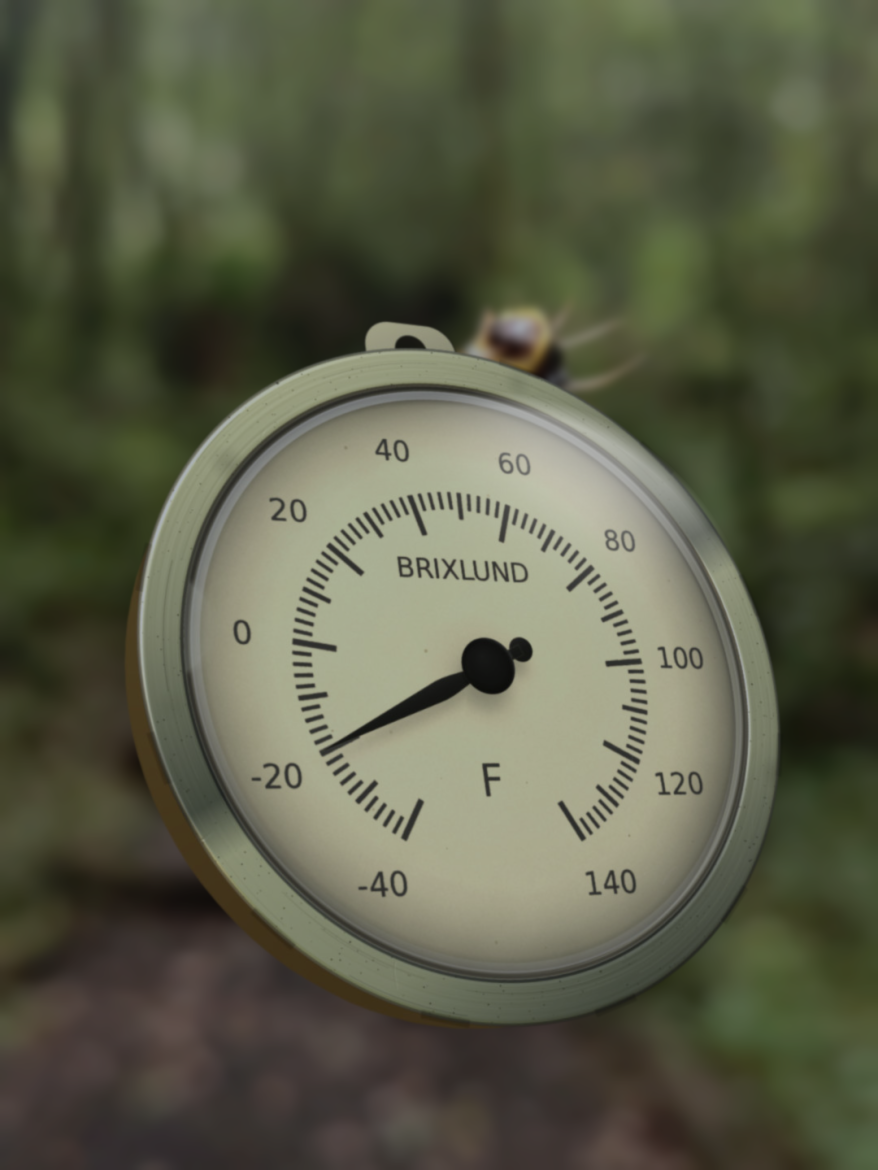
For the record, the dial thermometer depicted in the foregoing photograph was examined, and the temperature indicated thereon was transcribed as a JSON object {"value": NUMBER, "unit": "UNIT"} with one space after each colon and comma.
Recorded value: {"value": -20, "unit": "°F"}
